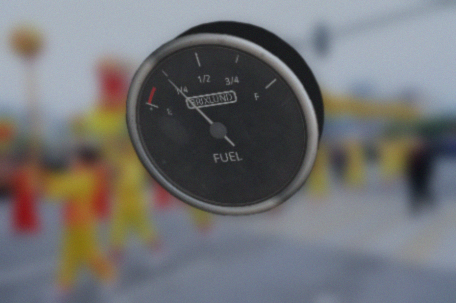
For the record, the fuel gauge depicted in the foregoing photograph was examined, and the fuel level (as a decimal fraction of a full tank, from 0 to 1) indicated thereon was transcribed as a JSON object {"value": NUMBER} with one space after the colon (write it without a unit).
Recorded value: {"value": 0.25}
